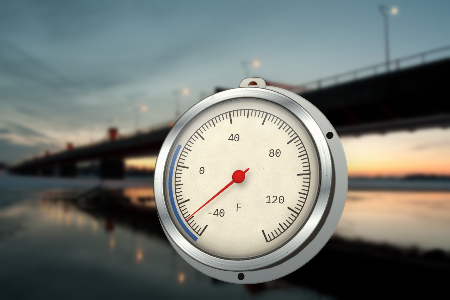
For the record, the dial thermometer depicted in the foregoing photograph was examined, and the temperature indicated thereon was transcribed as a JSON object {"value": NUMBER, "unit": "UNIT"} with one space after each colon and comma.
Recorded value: {"value": -30, "unit": "°F"}
